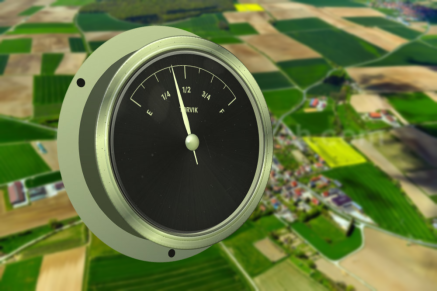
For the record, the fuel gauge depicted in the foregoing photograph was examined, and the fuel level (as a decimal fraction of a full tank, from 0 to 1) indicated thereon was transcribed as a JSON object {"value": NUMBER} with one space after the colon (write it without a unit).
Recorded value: {"value": 0.375}
